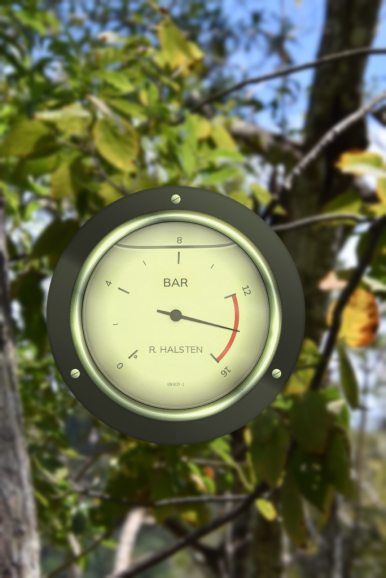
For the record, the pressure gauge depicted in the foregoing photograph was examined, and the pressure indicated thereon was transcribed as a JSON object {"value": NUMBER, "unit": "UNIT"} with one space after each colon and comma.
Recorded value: {"value": 14, "unit": "bar"}
